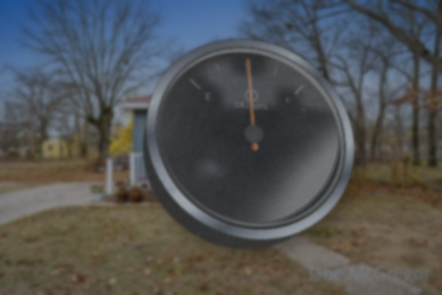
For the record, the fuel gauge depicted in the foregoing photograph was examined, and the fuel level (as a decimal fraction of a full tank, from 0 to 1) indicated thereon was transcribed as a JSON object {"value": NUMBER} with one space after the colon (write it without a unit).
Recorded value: {"value": 0.5}
